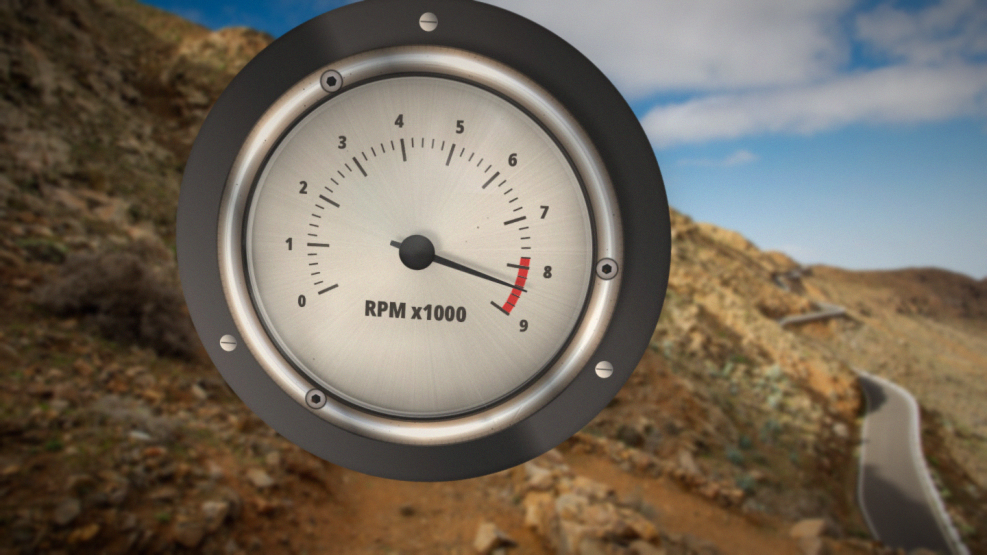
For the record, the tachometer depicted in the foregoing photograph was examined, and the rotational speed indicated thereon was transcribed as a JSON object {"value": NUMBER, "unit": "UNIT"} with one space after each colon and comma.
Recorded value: {"value": 8400, "unit": "rpm"}
